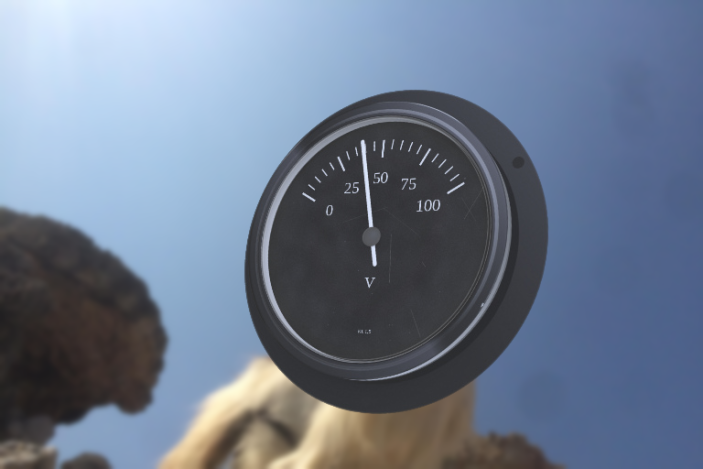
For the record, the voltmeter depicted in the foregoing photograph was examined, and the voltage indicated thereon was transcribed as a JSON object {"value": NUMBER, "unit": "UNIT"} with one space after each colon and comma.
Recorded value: {"value": 40, "unit": "V"}
